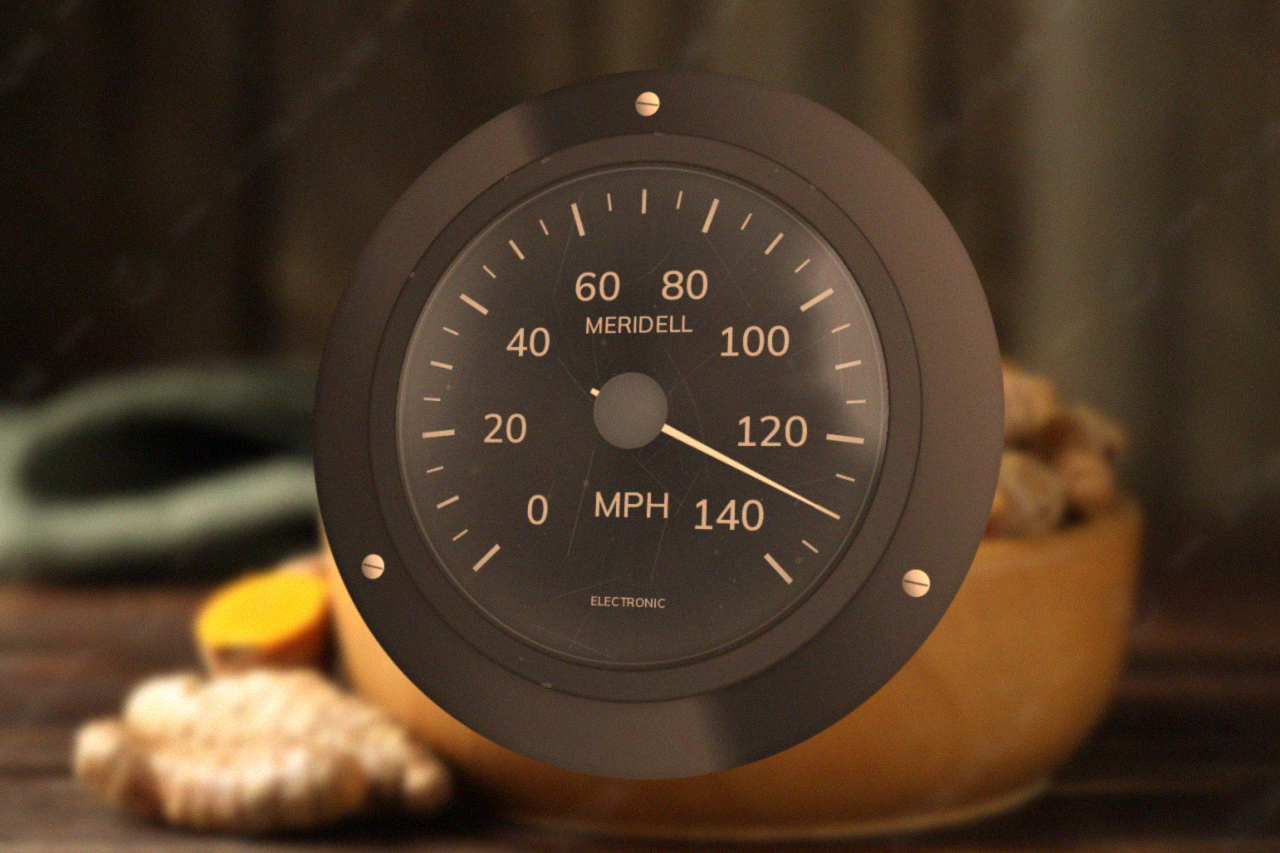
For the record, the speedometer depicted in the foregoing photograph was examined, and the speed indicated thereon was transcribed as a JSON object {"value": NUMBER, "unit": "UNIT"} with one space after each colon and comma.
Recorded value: {"value": 130, "unit": "mph"}
